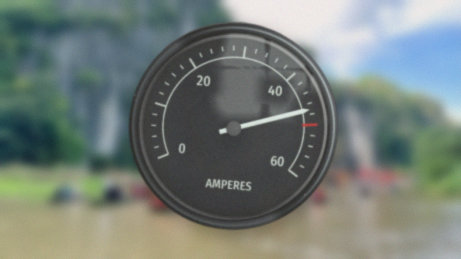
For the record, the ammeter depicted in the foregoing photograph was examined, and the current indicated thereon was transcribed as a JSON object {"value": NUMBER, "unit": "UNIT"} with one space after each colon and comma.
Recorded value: {"value": 47, "unit": "A"}
